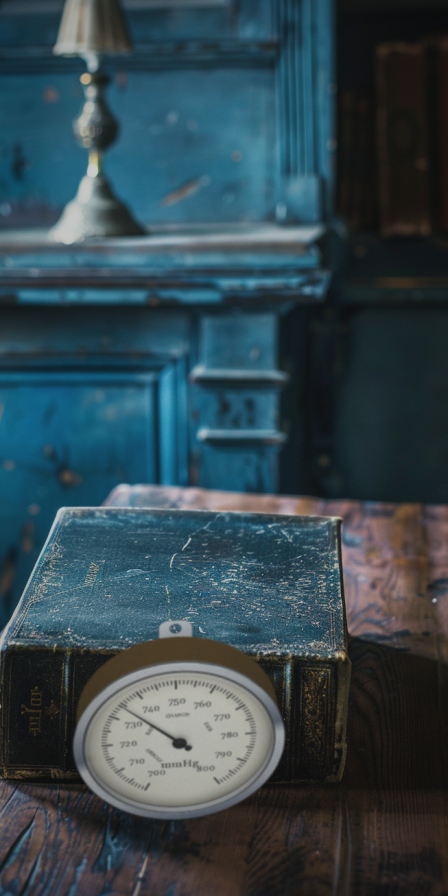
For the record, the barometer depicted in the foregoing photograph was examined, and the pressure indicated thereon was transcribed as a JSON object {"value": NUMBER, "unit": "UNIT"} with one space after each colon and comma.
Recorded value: {"value": 735, "unit": "mmHg"}
